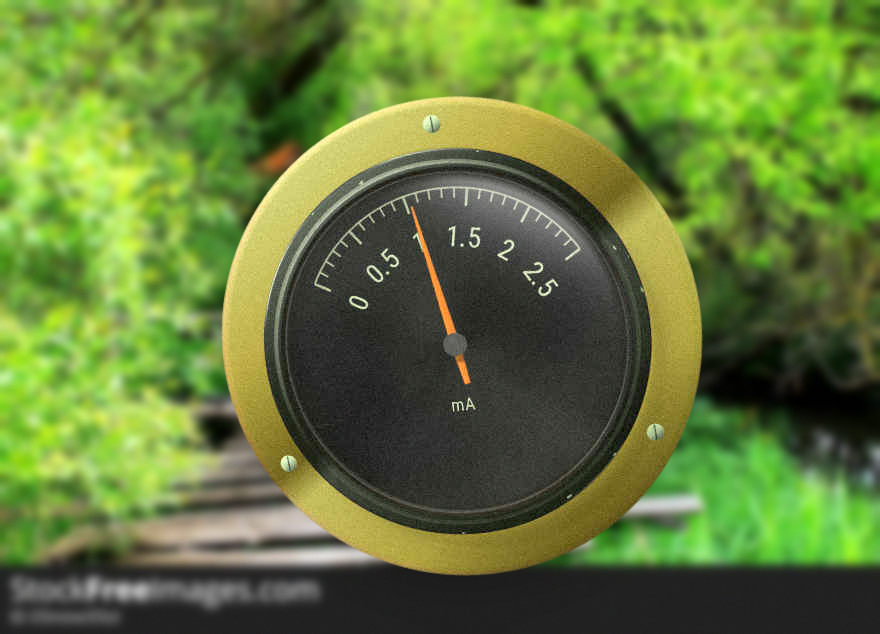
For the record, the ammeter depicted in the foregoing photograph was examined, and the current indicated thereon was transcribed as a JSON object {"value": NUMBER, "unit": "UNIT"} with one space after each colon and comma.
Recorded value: {"value": 1.05, "unit": "mA"}
